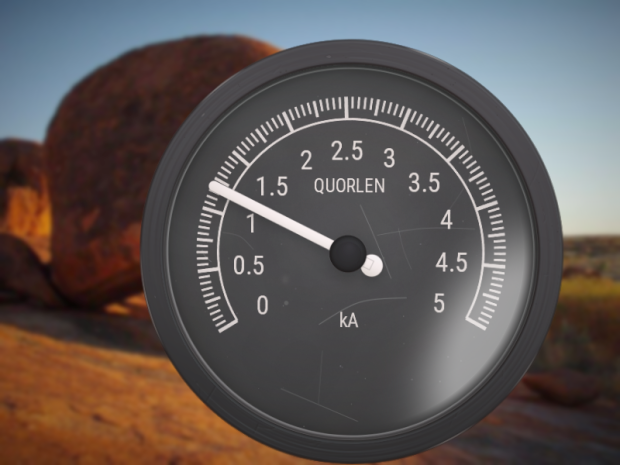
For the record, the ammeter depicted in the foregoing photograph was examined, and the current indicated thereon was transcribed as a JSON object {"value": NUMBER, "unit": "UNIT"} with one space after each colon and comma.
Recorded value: {"value": 1.2, "unit": "kA"}
